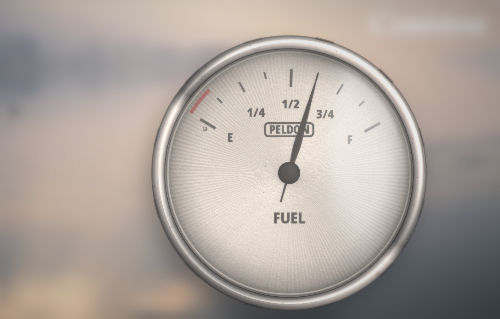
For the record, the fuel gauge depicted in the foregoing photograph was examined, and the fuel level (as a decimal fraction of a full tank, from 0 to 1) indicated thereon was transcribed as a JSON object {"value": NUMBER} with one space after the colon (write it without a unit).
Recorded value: {"value": 0.625}
